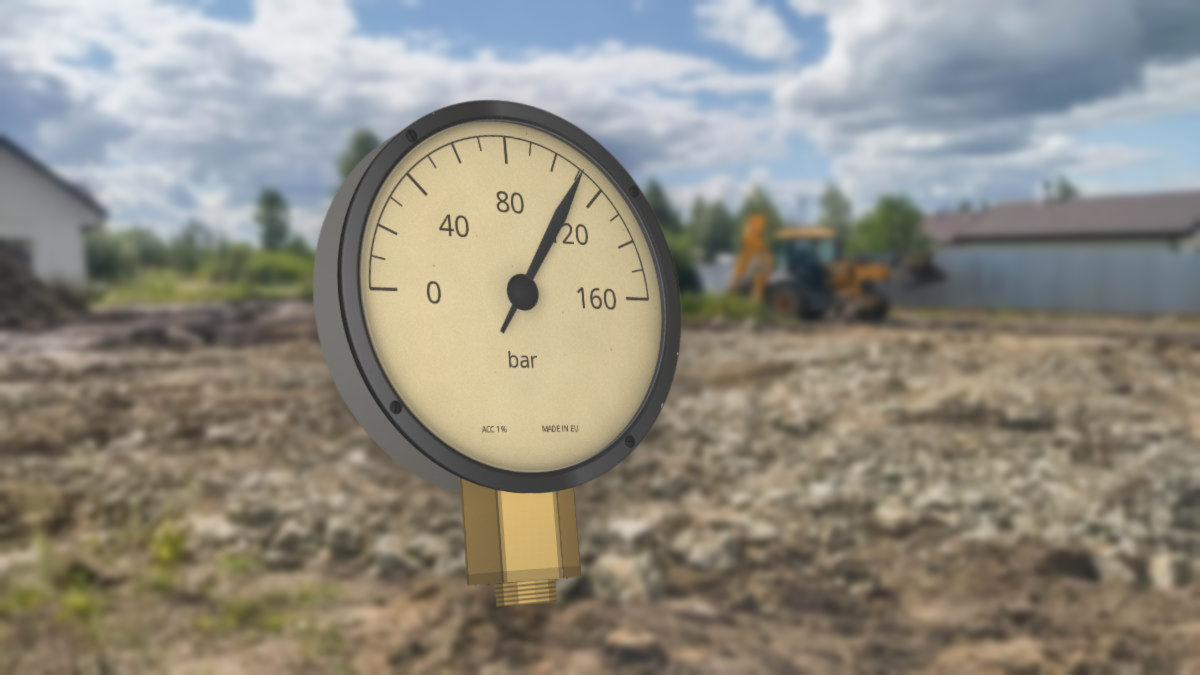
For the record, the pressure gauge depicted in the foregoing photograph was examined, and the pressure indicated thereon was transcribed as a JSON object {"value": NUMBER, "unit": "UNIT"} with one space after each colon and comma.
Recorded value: {"value": 110, "unit": "bar"}
